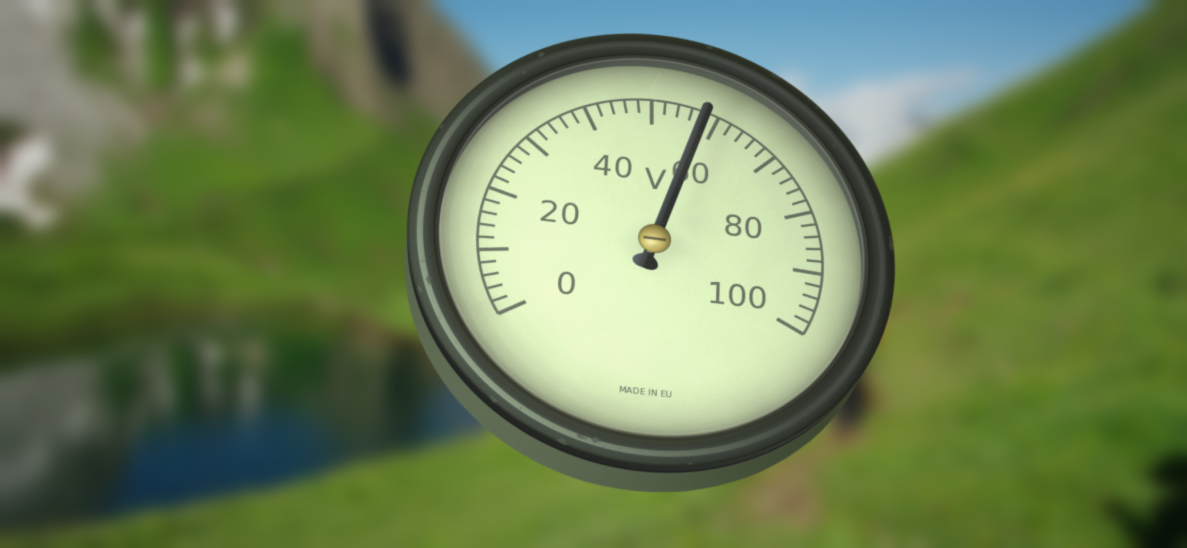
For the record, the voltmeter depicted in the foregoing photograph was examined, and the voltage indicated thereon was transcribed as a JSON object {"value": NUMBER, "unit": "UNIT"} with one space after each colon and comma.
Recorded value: {"value": 58, "unit": "V"}
